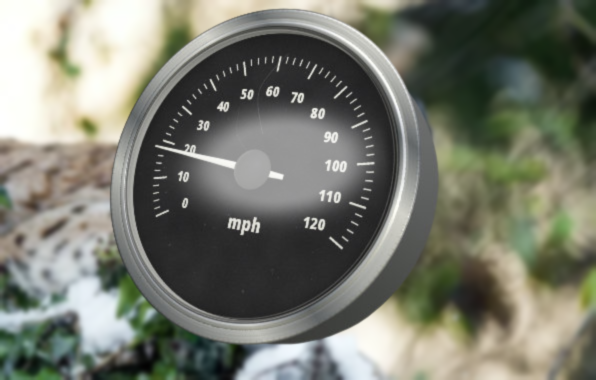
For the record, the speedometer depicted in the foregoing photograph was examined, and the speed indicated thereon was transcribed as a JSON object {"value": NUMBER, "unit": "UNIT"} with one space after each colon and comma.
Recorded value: {"value": 18, "unit": "mph"}
